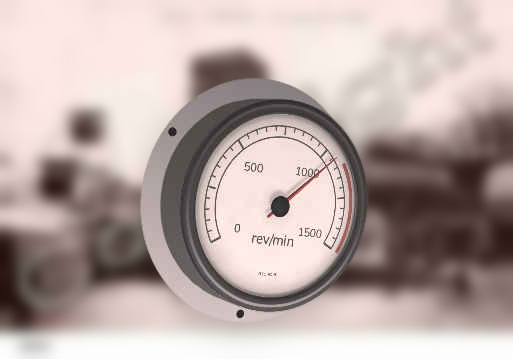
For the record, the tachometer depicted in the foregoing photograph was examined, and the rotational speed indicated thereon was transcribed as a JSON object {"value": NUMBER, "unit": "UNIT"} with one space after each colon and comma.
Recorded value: {"value": 1050, "unit": "rpm"}
